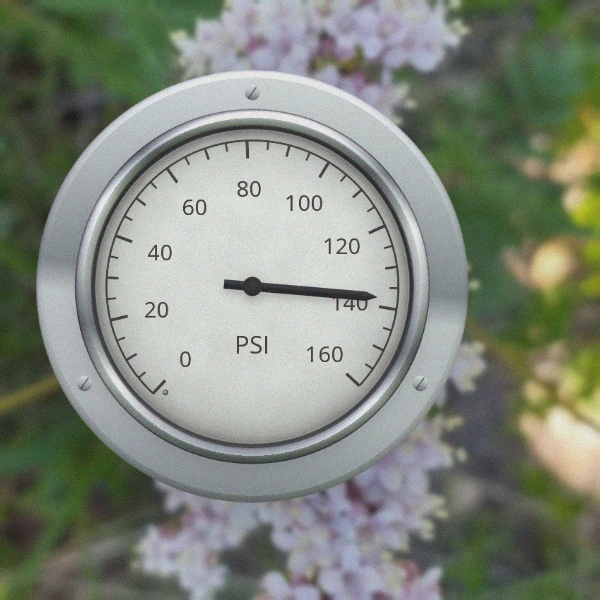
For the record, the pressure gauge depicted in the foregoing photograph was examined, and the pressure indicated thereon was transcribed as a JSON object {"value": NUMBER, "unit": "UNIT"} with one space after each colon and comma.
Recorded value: {"value": 137.5, "unit": "psi"}
